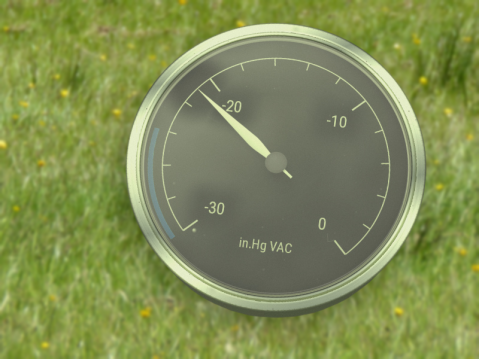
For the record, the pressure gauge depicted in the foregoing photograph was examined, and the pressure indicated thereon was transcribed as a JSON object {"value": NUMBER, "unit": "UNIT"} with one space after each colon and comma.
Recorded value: {"value": -21, "unit": "inHg"}
